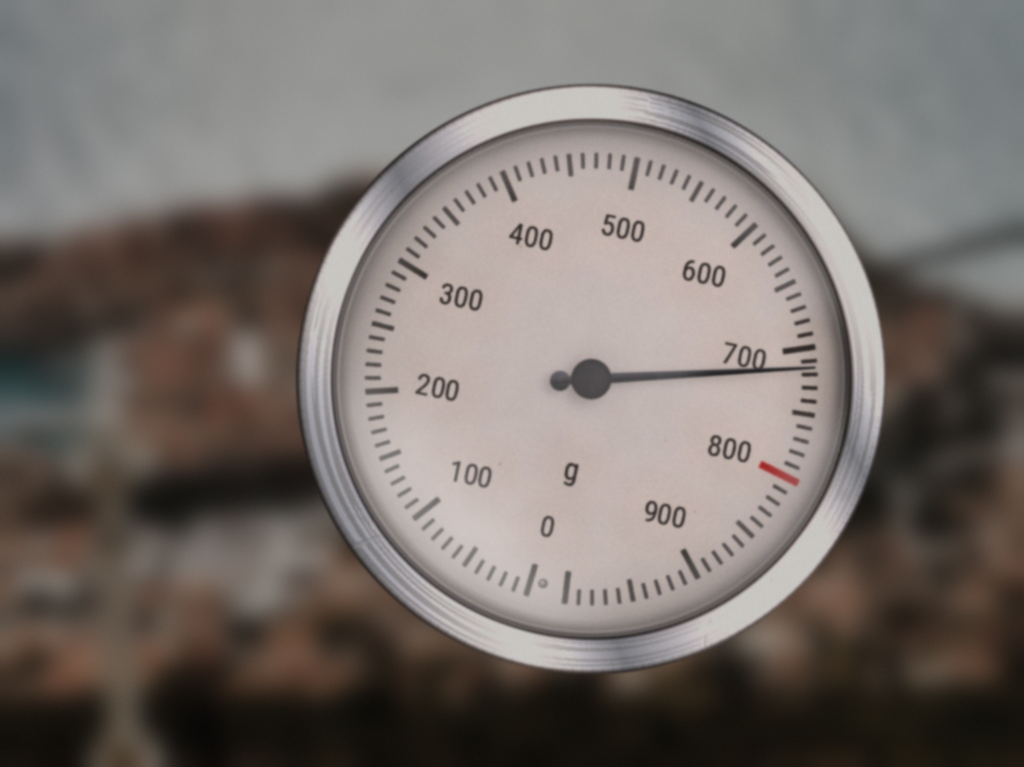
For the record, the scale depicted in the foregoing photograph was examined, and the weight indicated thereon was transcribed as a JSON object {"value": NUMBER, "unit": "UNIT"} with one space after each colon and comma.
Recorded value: {"value": 715, "unit": "g"}
